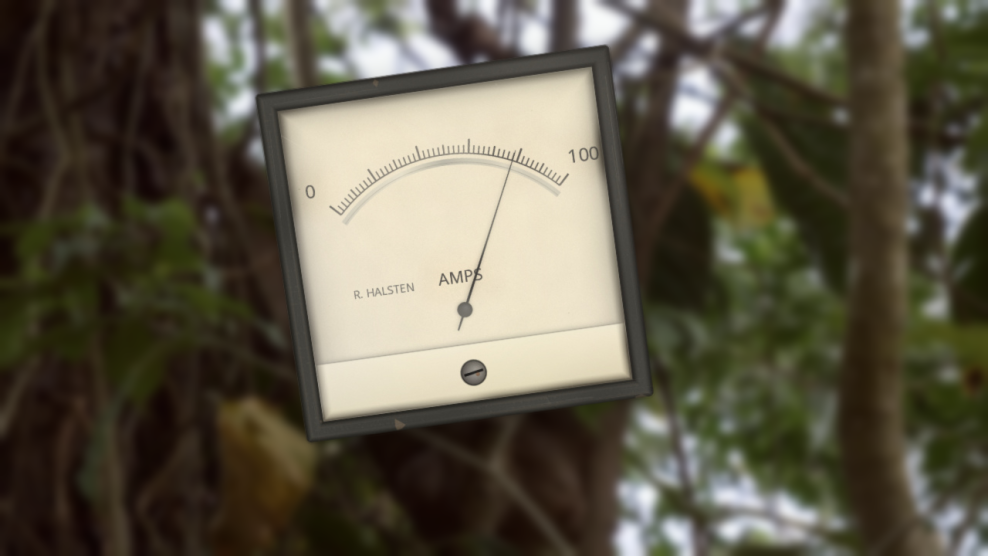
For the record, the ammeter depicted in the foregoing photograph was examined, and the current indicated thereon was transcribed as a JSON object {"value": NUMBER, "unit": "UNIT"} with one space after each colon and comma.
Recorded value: {"value": 78, "unit": "A"}
